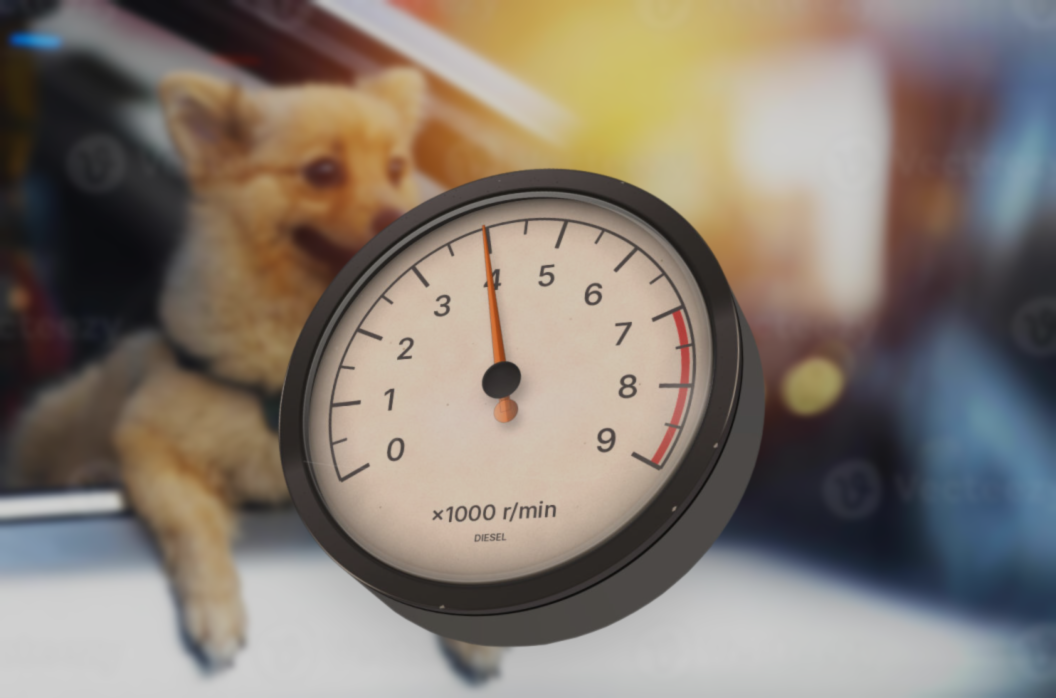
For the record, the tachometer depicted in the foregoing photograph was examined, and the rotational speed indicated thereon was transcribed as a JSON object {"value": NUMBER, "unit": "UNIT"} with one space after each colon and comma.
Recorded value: {"value": 4000, "unit": "rpm"}
